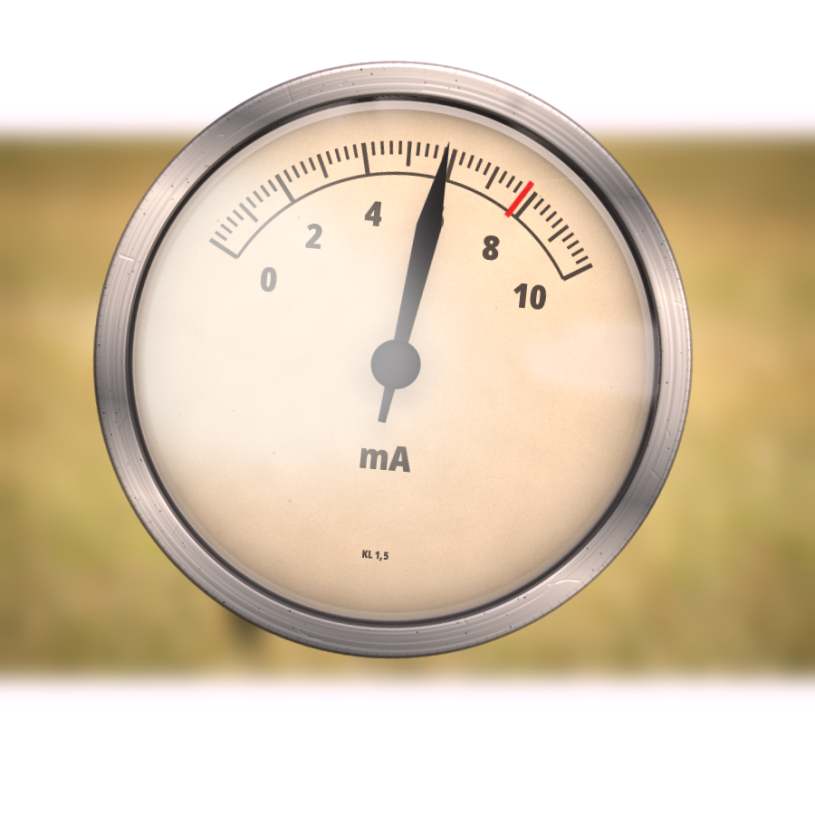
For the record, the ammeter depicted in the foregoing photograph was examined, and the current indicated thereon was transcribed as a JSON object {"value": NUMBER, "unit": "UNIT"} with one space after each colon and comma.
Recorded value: {"value": 5.8, "unit": "mA"}
